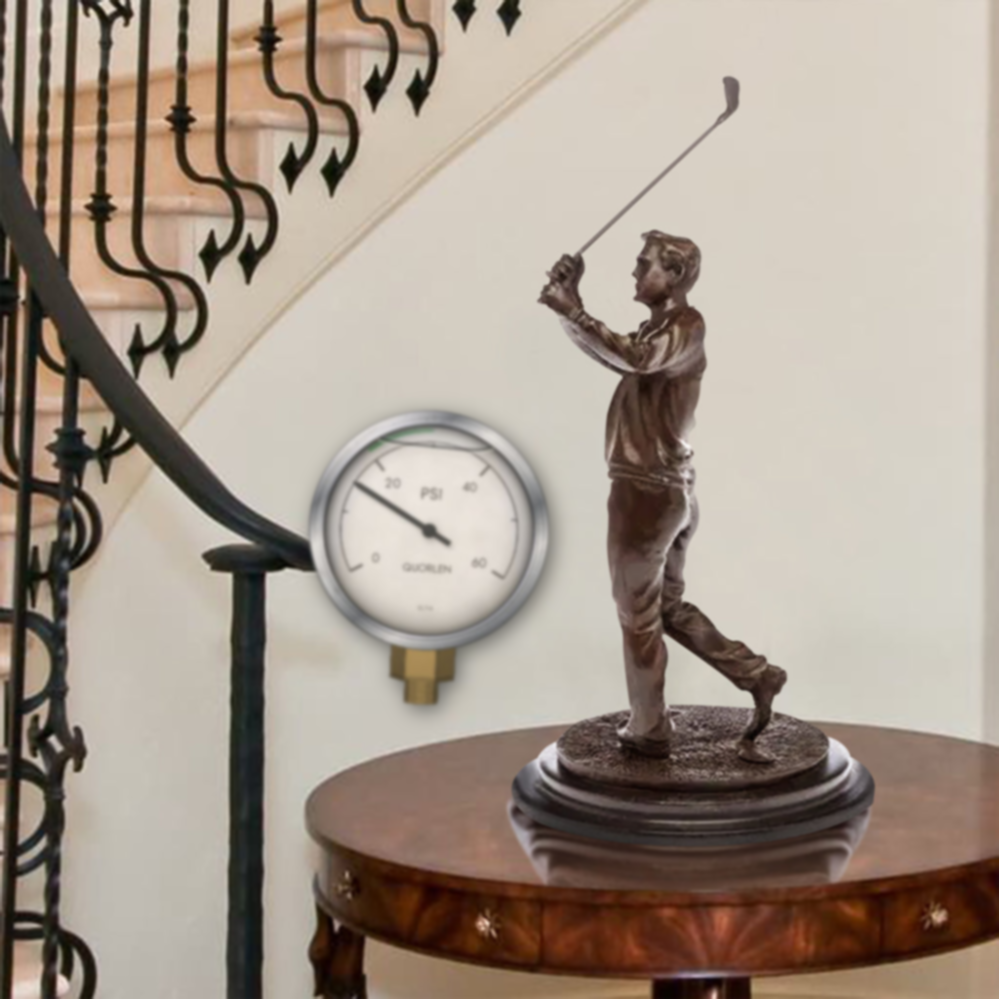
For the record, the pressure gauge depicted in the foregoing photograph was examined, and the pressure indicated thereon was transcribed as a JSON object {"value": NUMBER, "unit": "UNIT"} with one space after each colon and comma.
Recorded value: {"value": 15, "unit": "psi"}
